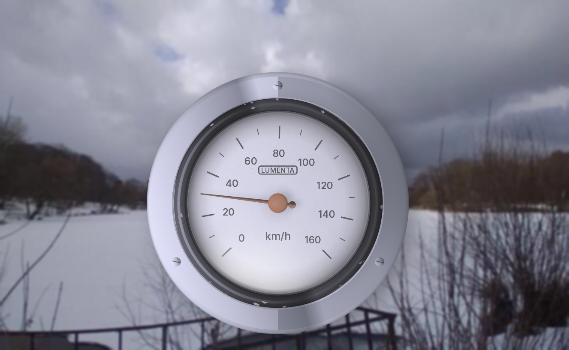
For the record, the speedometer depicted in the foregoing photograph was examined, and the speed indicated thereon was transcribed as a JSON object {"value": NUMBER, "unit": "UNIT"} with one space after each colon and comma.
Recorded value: {"value": 30, "unit": "km/h"}
